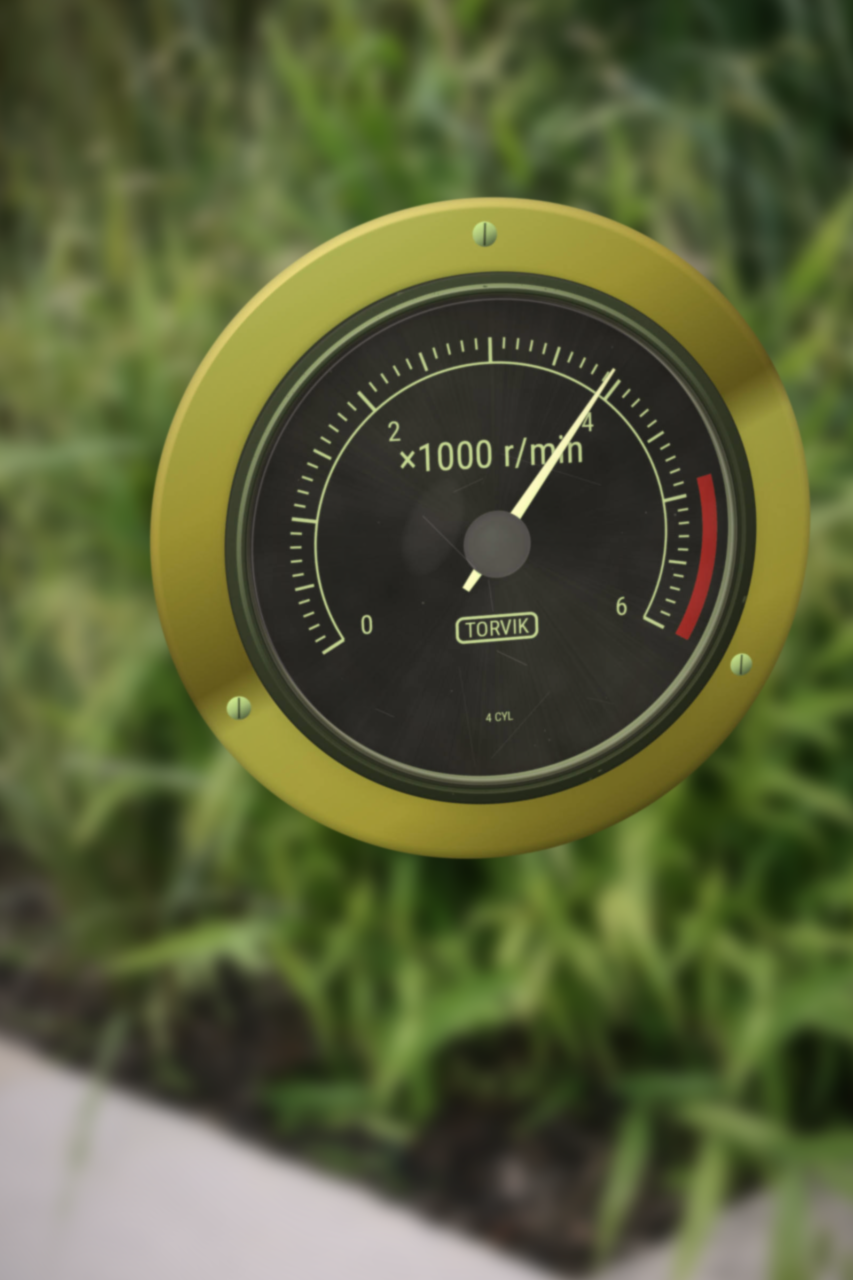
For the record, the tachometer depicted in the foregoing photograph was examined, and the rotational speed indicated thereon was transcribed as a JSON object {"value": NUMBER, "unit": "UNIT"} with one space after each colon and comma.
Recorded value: {"value": 3900, "unit": "rpm"}
